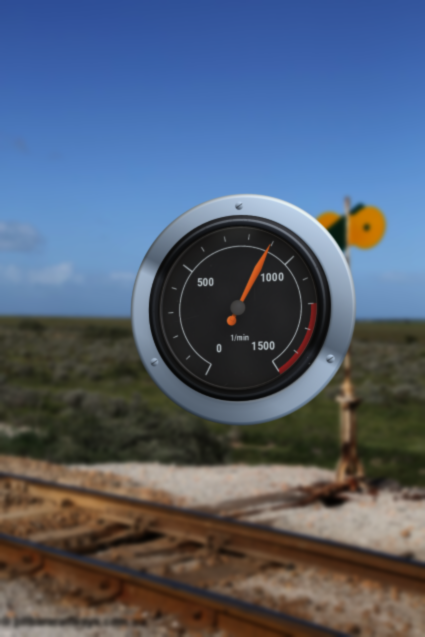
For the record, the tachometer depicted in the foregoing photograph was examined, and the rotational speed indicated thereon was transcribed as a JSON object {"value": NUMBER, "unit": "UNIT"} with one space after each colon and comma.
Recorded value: {"value": 900, "unit": "rpm"}
